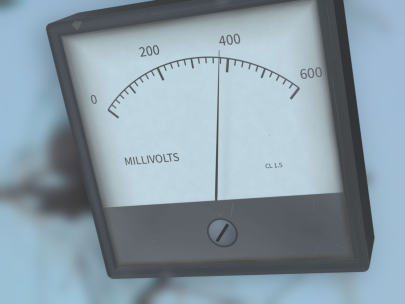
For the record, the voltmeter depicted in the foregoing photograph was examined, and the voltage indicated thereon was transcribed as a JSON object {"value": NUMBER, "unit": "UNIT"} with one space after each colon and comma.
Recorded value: {"value": 380, "unit": "mV"}
